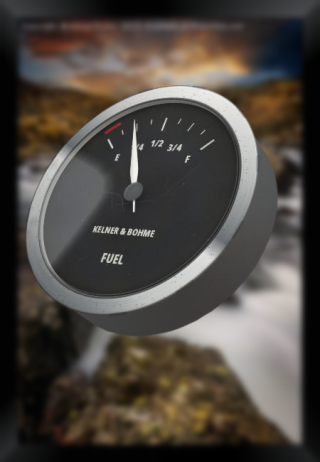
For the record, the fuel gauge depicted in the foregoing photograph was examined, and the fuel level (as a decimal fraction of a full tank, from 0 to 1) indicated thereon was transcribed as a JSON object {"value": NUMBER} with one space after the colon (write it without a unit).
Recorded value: {"value": 0.25}
